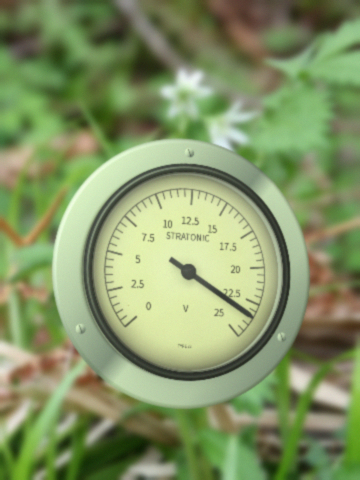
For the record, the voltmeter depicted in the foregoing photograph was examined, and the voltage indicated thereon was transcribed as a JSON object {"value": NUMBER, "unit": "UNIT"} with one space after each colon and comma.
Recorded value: {"value": 23.5, "unit": "V"}
